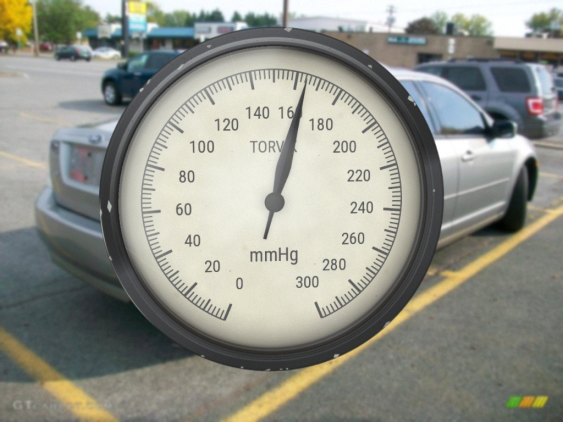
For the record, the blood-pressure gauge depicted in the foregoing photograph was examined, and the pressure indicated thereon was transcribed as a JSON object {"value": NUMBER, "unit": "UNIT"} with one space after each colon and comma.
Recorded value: {"value": 164, "unit": "mmHg"}
